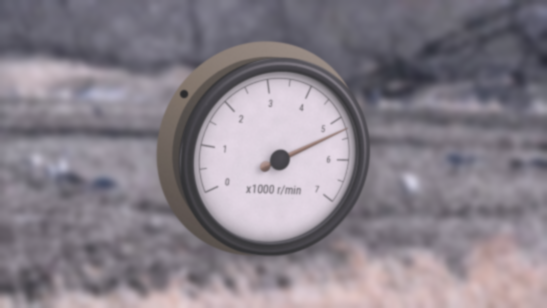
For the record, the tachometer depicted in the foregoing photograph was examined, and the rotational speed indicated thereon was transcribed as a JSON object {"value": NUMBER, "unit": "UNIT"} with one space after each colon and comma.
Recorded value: {"value": 5250, "unit": "rpm"}
